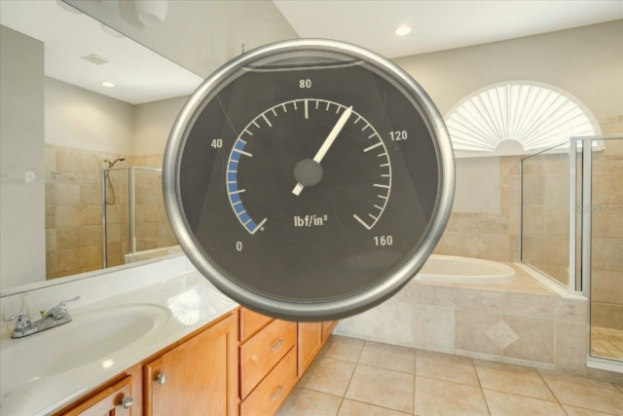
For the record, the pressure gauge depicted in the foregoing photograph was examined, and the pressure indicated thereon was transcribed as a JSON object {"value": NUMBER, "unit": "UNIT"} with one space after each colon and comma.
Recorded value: {"value": 100, "unit": "psi"}
